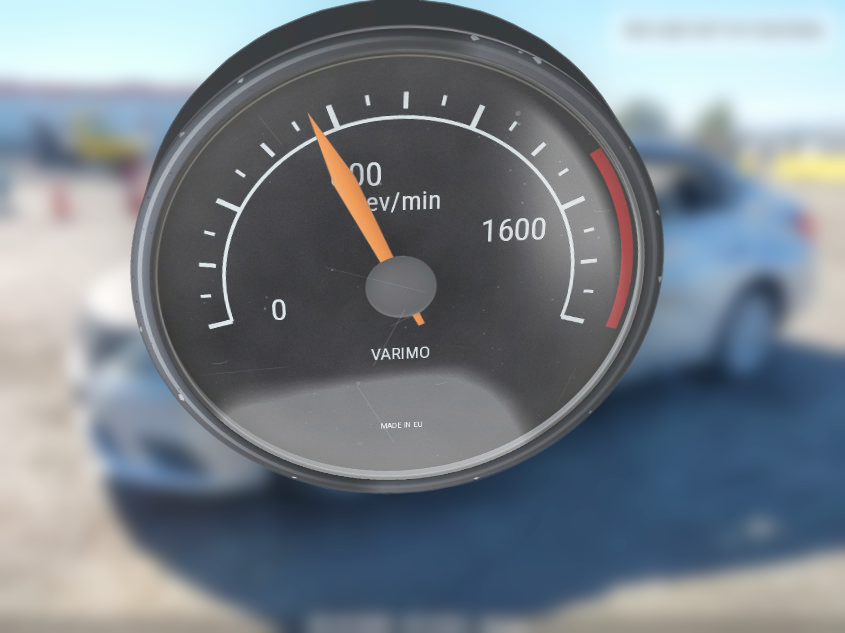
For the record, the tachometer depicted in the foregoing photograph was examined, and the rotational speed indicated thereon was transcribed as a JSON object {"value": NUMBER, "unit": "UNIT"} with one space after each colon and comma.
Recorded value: {"value": 750, "unit": "rpm"}
